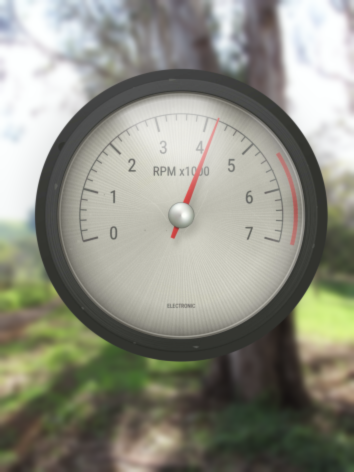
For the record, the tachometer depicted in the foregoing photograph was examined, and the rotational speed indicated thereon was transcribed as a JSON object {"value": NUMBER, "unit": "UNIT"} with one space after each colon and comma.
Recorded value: {"value": 4200, "unit": "rpm"}
